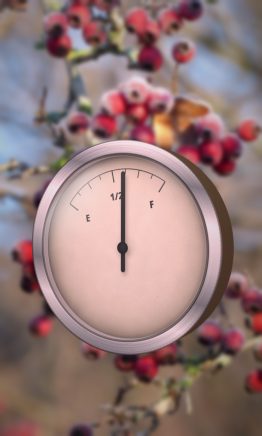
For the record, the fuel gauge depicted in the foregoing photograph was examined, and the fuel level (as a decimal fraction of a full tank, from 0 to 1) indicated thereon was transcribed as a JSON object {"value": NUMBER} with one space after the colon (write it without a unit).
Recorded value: {"value": 0.625}
